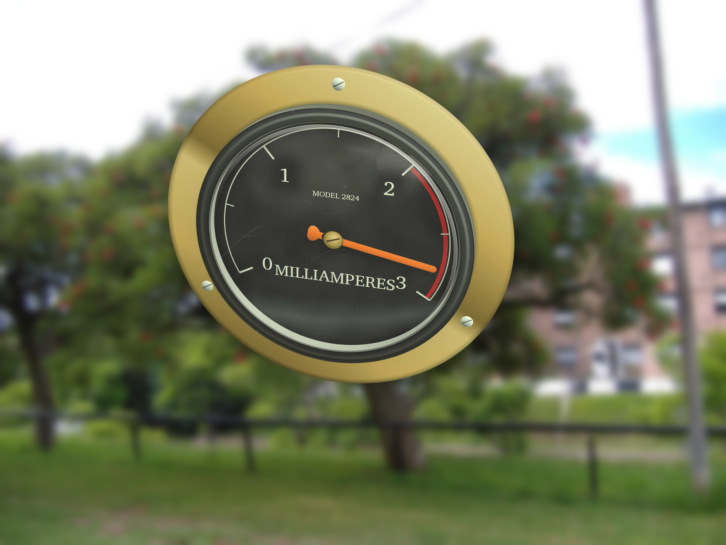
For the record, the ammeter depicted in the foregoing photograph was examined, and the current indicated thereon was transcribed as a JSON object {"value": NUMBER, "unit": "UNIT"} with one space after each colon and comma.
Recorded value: {"value": 2.75, "unit": "mA"}
